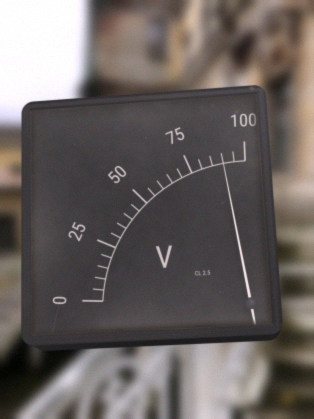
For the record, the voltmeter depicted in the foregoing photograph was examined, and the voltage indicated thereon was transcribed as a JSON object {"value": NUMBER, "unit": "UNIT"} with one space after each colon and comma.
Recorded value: {"value": 90, "unit": "V"}
